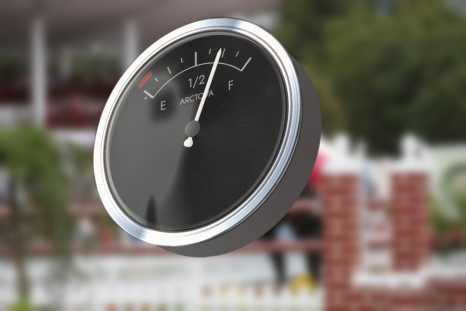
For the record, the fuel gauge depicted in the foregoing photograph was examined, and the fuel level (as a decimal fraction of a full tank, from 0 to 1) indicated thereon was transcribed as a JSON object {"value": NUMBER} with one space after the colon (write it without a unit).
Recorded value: {"value": 0.75}
